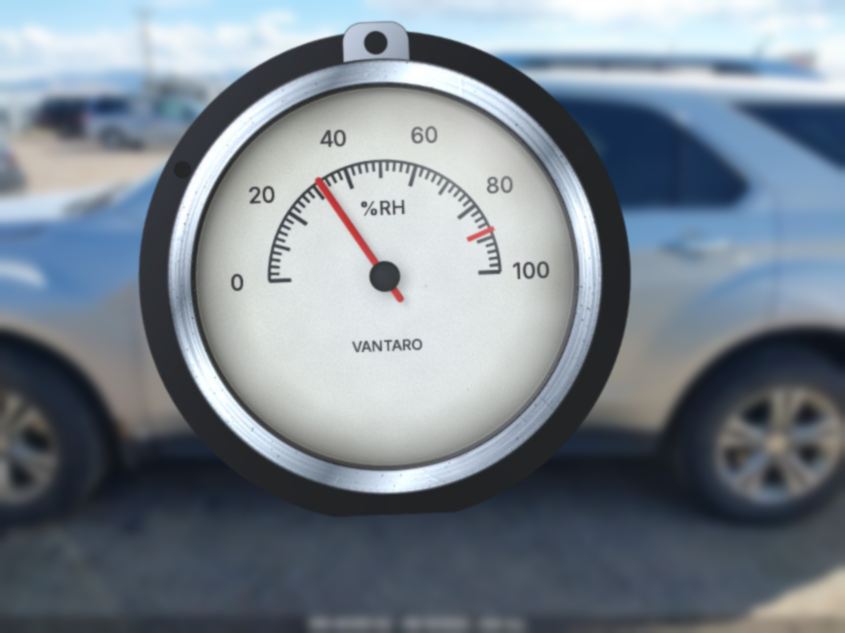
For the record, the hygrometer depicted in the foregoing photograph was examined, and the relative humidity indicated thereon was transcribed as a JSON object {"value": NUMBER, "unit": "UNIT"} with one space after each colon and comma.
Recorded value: {"value": 32, "unit": "%"}
